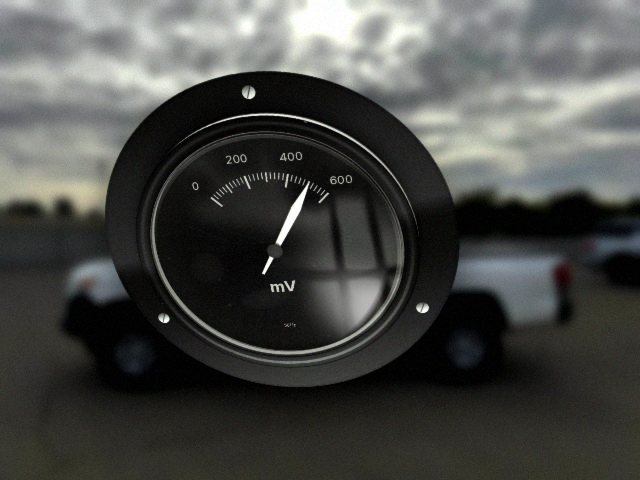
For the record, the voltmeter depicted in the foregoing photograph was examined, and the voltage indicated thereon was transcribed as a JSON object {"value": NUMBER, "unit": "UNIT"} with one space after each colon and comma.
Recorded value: {"value": 500, "unit": "mV"}
